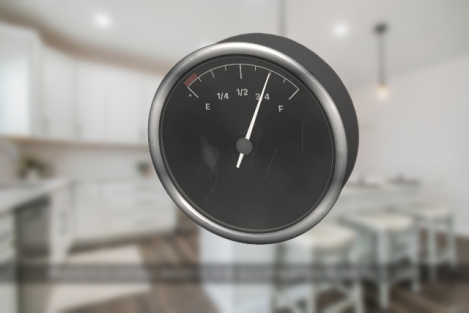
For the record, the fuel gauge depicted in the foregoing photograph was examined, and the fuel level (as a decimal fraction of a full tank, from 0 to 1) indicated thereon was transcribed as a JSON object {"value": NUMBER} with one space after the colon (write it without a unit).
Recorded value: {"value": 0.75}
